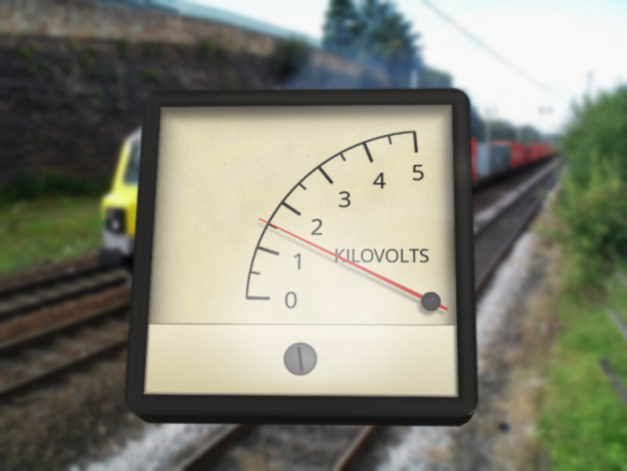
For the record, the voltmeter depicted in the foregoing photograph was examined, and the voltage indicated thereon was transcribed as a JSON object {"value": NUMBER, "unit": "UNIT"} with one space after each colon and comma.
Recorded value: {"value": 1.5, "unit": "kV"}
